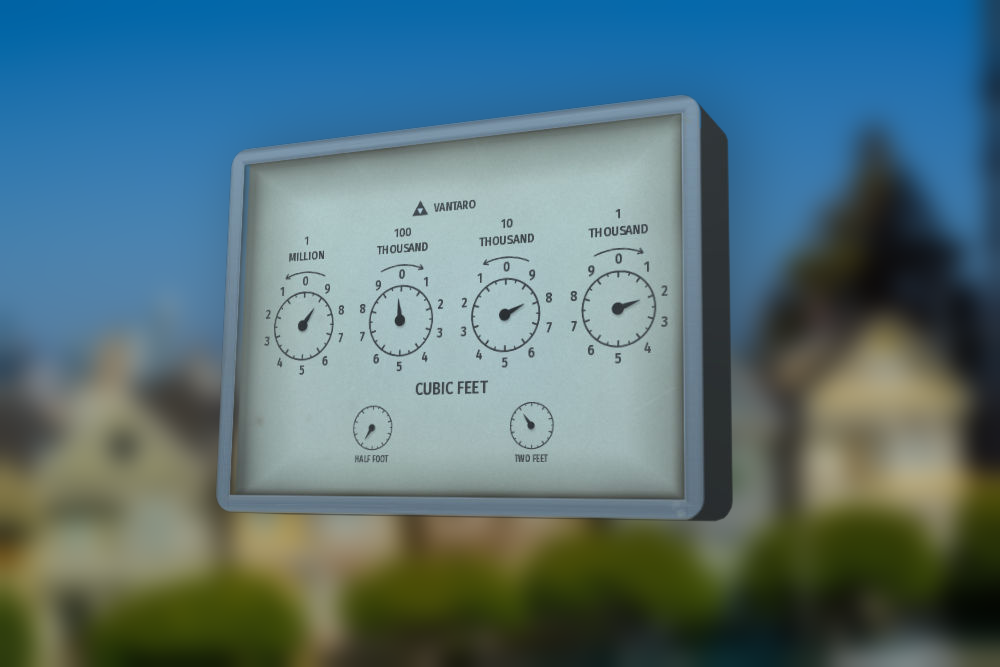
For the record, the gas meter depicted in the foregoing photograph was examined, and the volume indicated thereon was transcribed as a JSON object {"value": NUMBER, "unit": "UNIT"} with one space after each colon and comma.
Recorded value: {"value": 898200, "unit": "ft³"}
